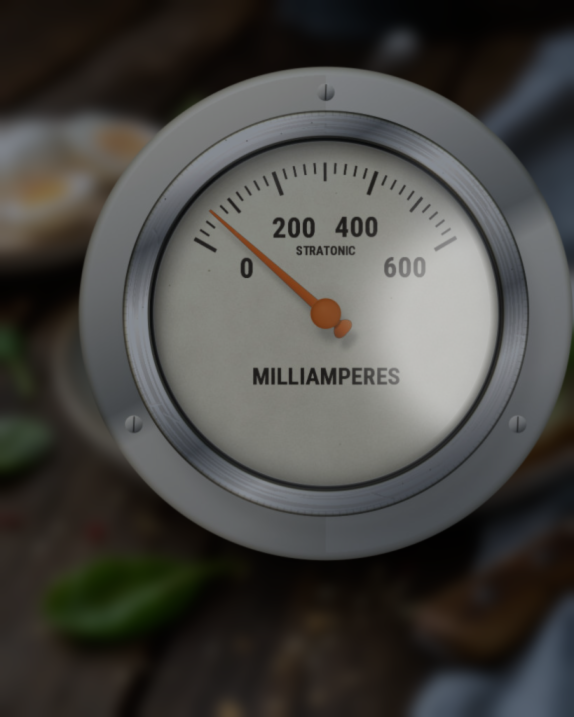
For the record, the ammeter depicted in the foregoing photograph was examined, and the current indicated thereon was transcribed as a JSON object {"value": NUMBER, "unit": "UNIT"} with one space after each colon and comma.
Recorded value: {"value": 60, "unit": "mA"}
